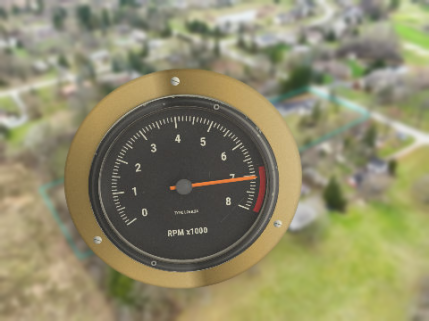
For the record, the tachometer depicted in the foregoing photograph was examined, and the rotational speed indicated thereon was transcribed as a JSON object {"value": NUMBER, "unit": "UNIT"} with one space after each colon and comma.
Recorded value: {"value": 7000, "unit": "rpm"}
